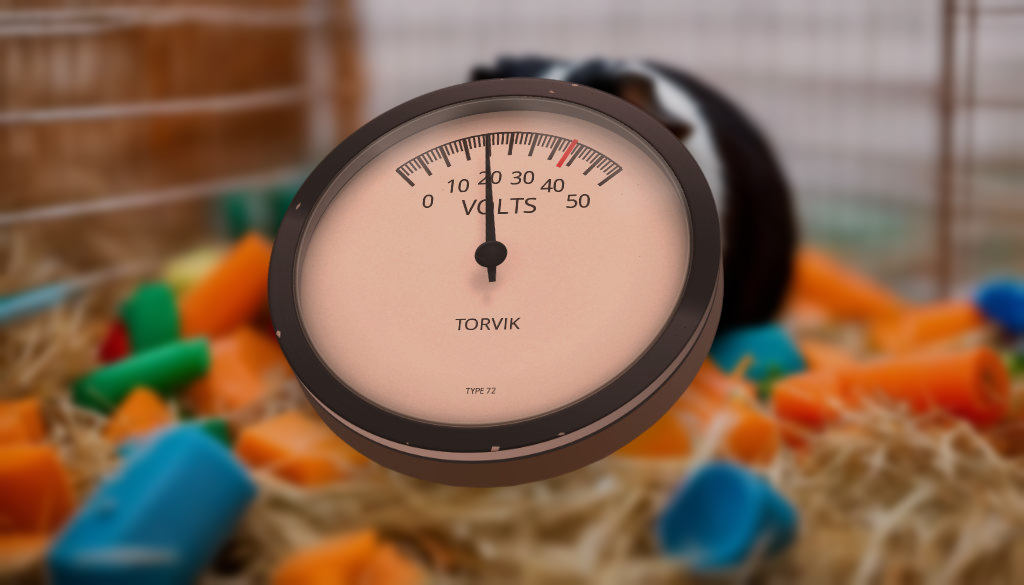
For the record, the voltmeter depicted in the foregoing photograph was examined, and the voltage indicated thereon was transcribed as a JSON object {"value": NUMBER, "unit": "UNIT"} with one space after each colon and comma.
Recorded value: {"value": 20, "unit": "V"}
